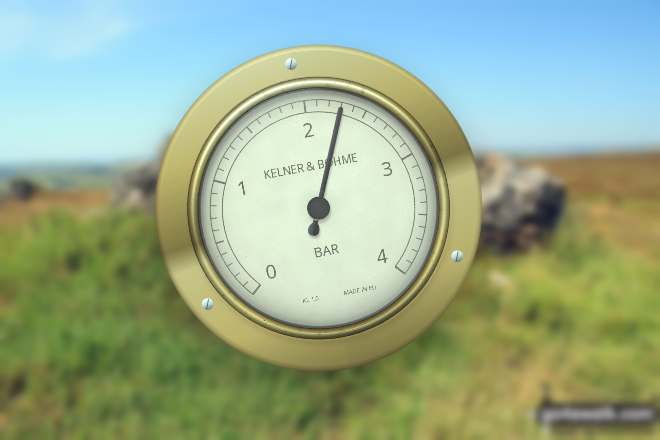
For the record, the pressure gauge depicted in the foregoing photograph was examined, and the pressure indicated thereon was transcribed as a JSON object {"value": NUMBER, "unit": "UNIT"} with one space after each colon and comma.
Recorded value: {"value": 2.3, "unit": "bar"}
